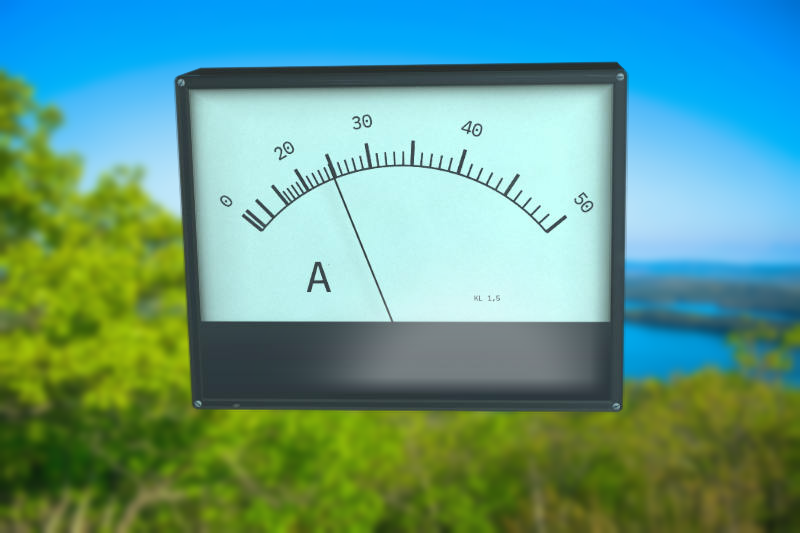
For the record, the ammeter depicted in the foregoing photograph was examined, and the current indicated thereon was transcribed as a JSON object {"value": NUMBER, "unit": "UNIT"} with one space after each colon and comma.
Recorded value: {"value": 25, "unit": "A"}
